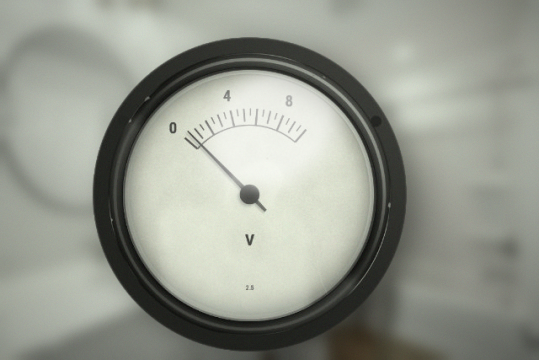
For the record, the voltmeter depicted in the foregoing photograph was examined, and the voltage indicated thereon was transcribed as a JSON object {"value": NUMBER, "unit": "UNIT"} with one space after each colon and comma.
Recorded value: {"value": 0.5, "unit": "V"}
